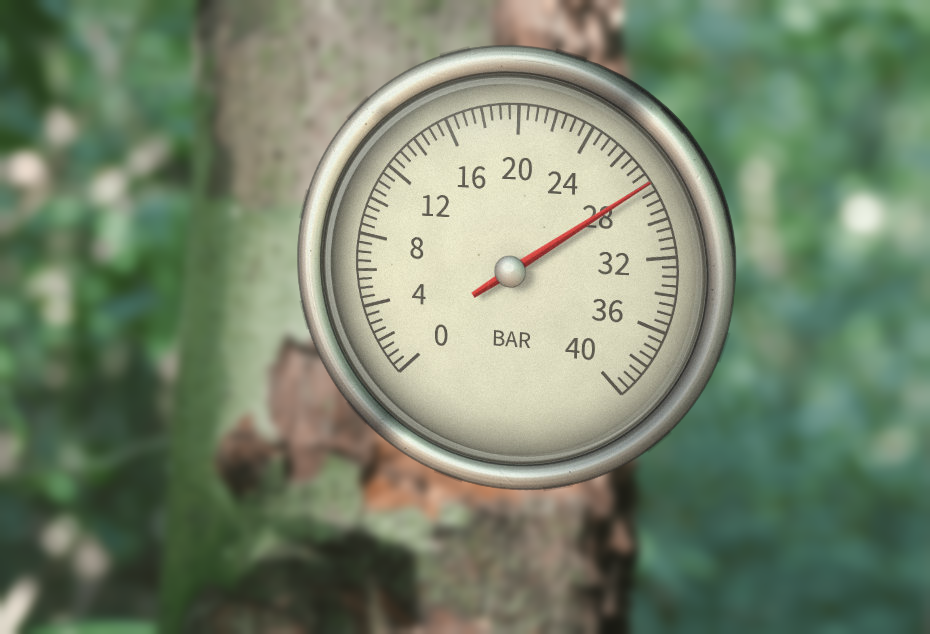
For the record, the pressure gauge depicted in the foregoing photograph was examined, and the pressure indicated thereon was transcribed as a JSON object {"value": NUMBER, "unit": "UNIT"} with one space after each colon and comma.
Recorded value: {"value": 28, "unit": "bar"}
